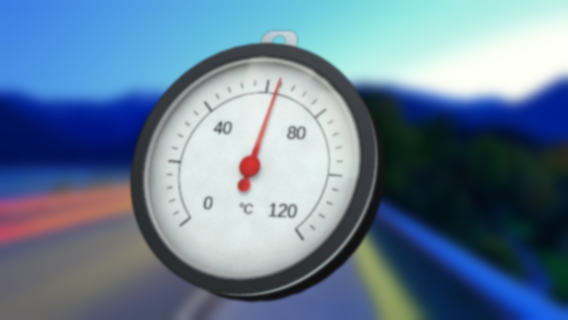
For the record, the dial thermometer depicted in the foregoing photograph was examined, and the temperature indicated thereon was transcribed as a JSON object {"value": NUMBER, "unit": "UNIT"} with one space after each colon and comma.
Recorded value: {"value": 64, "unit": "°C"}
